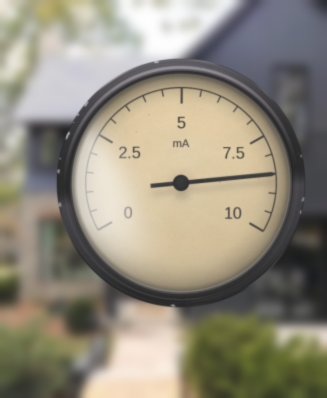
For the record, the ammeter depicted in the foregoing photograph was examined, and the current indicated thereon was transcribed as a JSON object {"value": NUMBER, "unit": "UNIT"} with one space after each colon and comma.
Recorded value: {"value": 8.5, "unit": "mA"}
